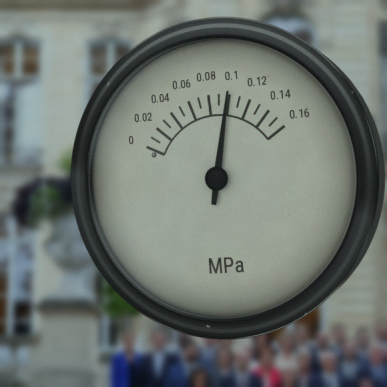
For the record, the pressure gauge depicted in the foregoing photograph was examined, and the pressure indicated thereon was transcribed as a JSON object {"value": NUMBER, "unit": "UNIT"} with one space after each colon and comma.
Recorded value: {"value": 0.1, "unit": "MPa"}
